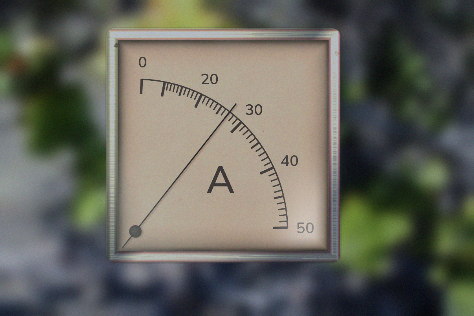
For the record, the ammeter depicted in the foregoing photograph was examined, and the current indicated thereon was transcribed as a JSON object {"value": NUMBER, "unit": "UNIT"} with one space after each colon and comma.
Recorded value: {"value": 27, "unit": "A"}
